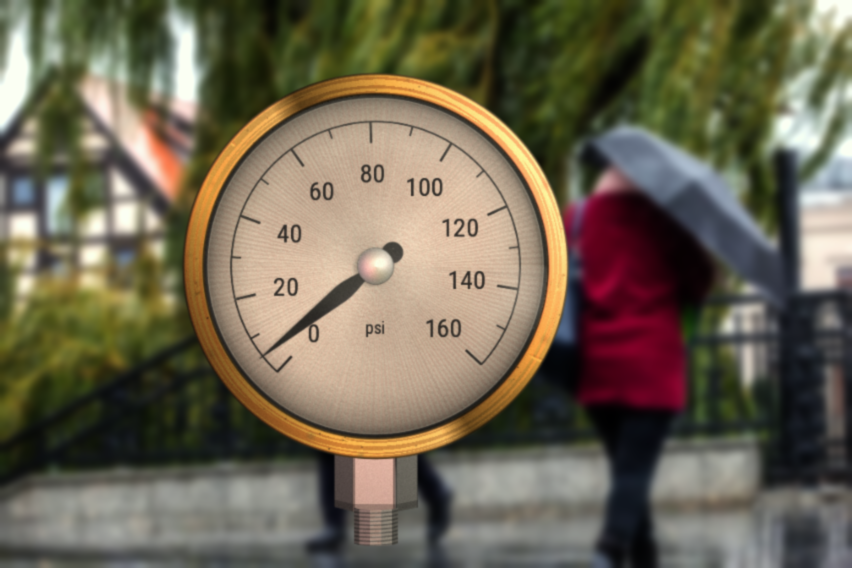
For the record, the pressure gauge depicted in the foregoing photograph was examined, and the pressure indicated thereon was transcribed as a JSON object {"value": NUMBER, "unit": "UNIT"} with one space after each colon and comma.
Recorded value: {"value": 5, "unit": "psi"}
